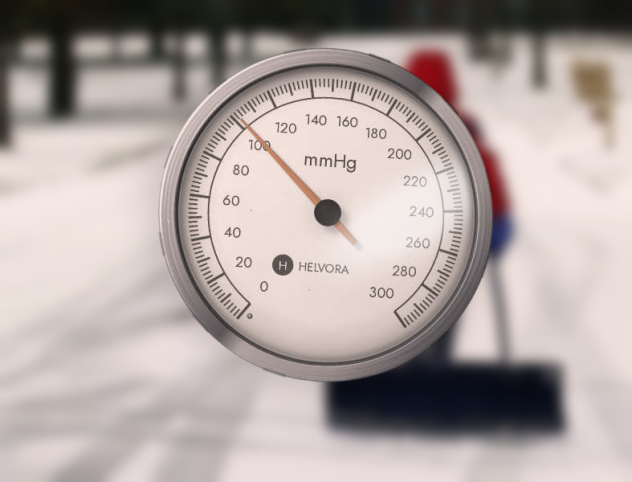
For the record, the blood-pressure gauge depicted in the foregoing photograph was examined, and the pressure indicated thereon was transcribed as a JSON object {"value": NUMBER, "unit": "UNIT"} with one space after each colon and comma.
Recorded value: {"value": 102, "unit": "mmHg"}
